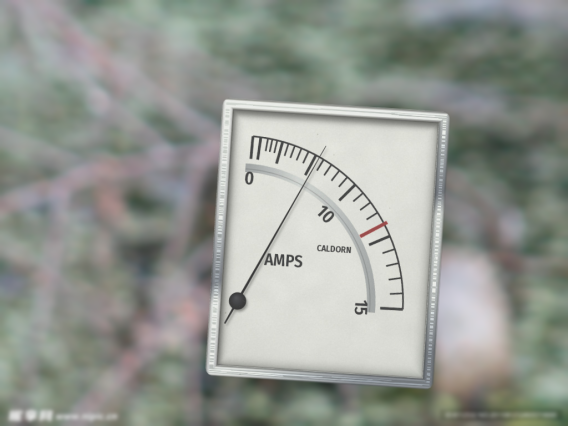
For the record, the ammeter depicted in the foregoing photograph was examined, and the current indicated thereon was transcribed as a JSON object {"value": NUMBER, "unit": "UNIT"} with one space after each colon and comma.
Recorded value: {"value": 7.75, "unit": "A"}
